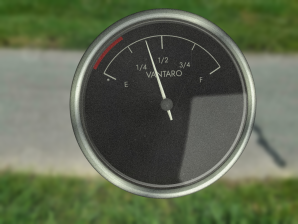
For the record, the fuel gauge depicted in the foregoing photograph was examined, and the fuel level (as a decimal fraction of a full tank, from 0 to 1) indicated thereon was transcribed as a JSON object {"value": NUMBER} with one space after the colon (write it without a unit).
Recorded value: {"value": 0.375}
